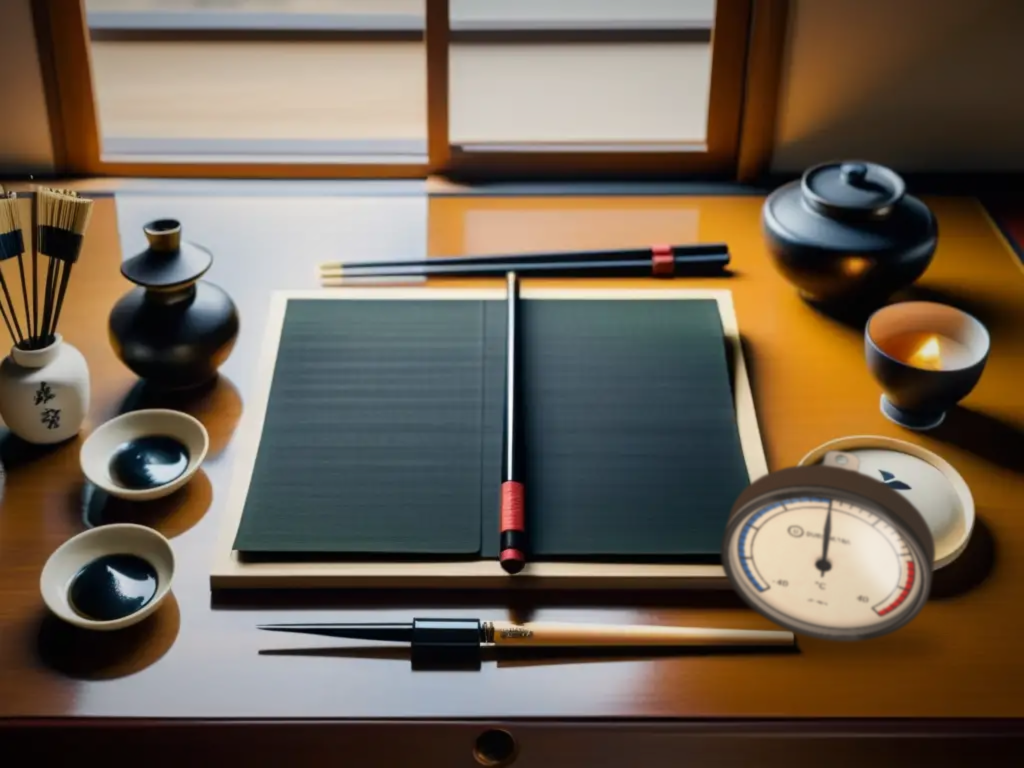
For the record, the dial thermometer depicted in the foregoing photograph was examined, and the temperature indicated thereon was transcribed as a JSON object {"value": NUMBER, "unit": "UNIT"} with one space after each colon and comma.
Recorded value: {"value": 0, "unit": "°C"}
